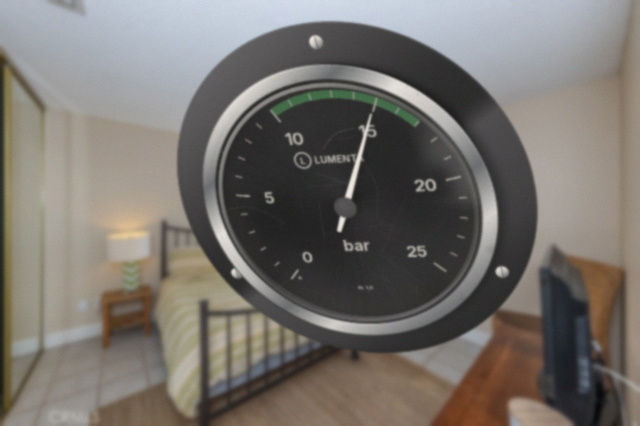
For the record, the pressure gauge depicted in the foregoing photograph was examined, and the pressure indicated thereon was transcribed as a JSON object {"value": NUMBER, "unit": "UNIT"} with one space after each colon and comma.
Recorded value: {"value": 15, "unit": "bar"}
